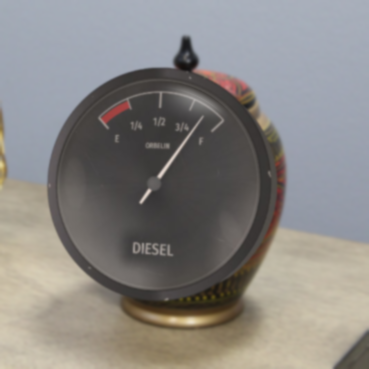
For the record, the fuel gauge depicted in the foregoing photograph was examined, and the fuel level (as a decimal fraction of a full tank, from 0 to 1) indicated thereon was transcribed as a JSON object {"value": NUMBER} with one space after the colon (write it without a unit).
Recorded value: {"value": 0.875}
